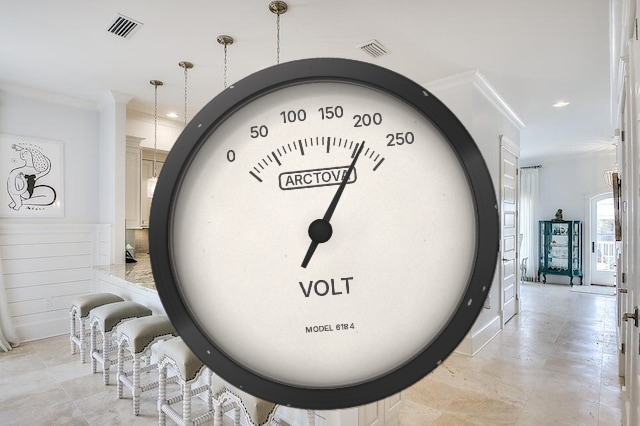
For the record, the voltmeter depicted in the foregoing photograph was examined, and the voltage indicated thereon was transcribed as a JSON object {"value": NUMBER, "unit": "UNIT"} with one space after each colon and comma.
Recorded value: {"value": 210, "unit": "V"}
